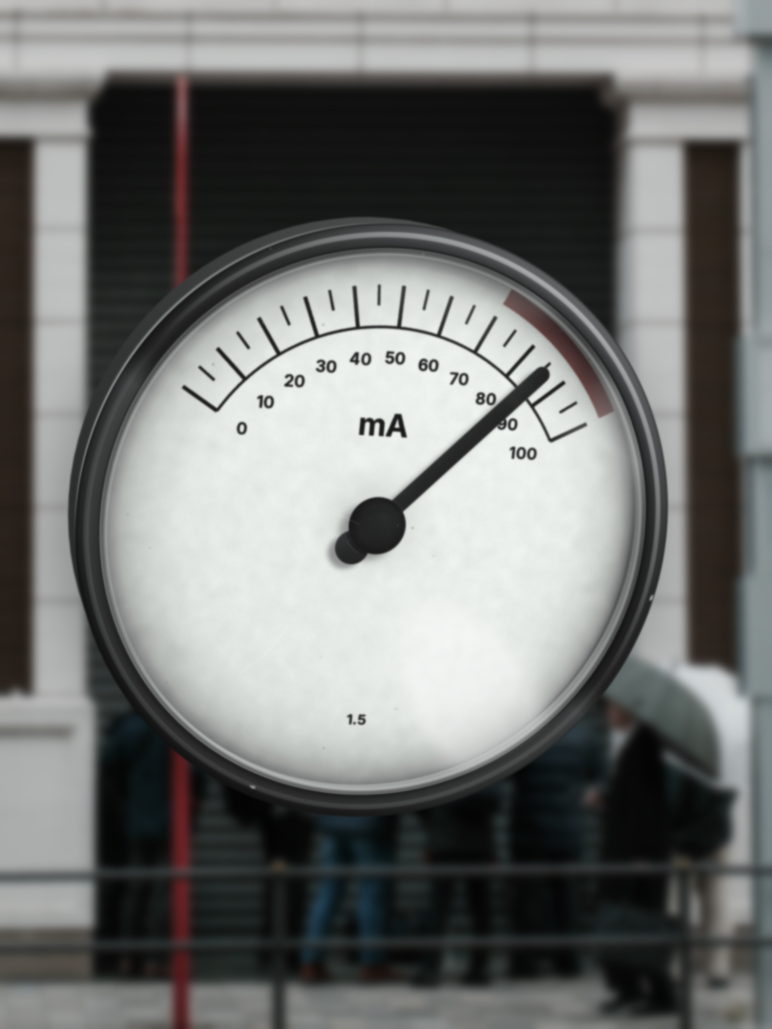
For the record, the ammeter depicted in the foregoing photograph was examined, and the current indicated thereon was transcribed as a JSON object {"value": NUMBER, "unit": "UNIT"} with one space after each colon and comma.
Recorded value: {"value": 85, "unit": "mA"}
